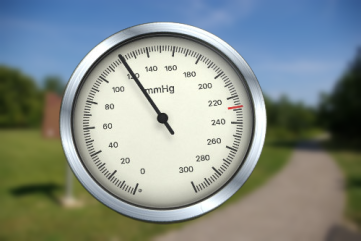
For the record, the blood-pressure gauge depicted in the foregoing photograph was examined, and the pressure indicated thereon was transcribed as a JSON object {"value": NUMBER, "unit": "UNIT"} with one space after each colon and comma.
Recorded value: {"value": 120, "unit": "mmHg"}
